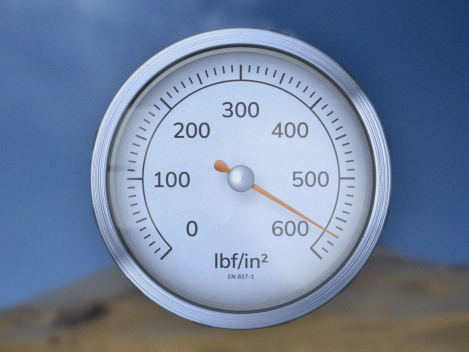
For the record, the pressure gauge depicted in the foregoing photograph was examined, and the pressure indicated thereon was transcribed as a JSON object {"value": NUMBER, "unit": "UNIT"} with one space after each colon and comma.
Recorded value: {"value": 570, "unit": "psi"}
